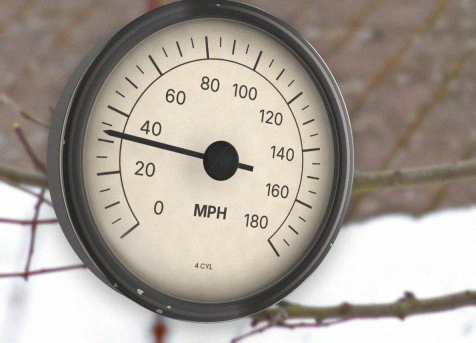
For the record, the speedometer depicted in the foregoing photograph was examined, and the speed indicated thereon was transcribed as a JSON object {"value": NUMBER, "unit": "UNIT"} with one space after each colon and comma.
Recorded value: {"value": 32.5, "unit": "mph"}
